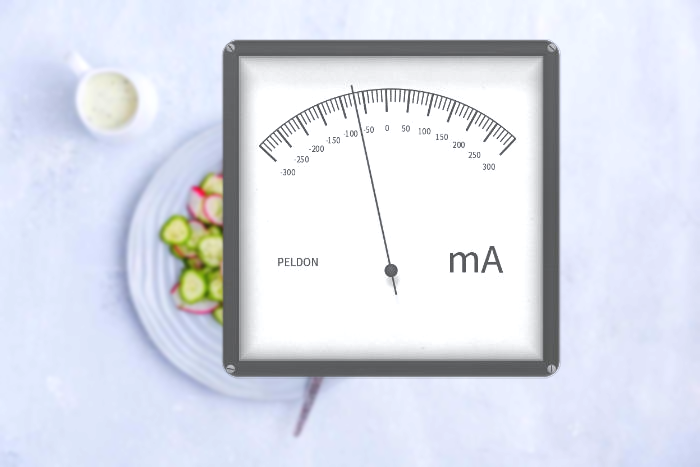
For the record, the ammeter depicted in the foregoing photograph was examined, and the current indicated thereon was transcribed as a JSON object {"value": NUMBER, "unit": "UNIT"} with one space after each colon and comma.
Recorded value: {"value": -70, "unit": "mA"}
